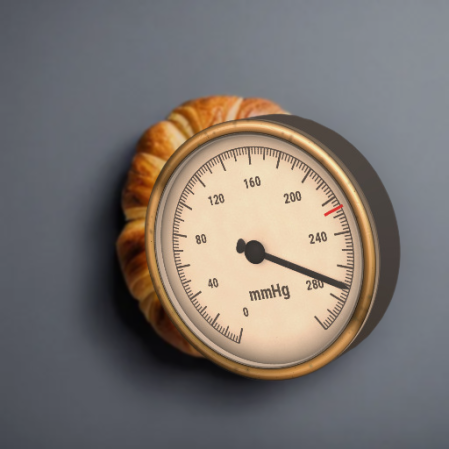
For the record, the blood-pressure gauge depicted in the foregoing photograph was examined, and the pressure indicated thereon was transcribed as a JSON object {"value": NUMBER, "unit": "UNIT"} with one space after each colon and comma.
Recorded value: {"value": 270, "unit": "mmHg"}
